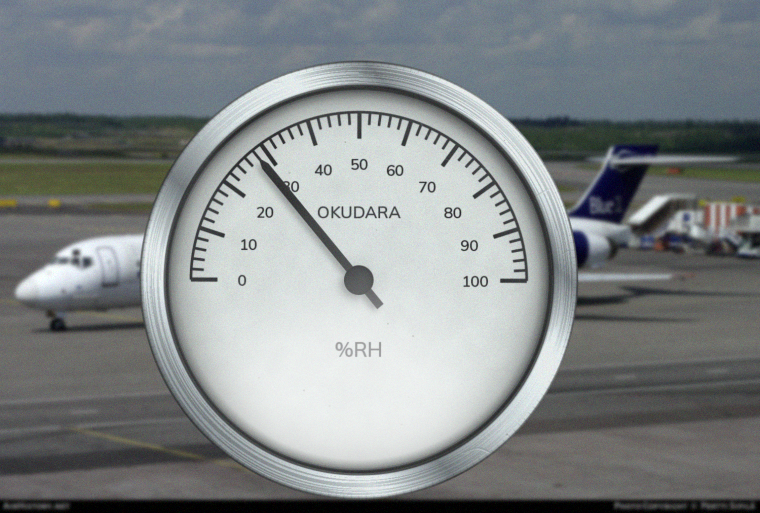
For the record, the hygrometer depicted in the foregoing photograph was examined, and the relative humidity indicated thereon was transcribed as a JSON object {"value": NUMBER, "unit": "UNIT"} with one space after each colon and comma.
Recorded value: {"value": 28, "unit": "%"}
